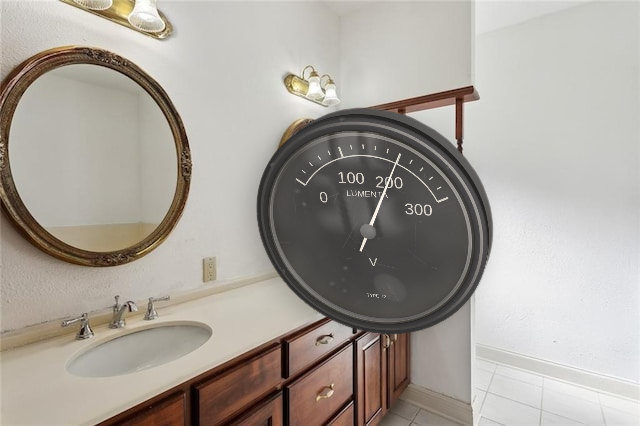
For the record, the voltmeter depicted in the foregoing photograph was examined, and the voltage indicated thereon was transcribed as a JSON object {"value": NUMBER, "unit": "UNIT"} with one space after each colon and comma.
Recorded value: {"value": 200, "unit": "V"}
